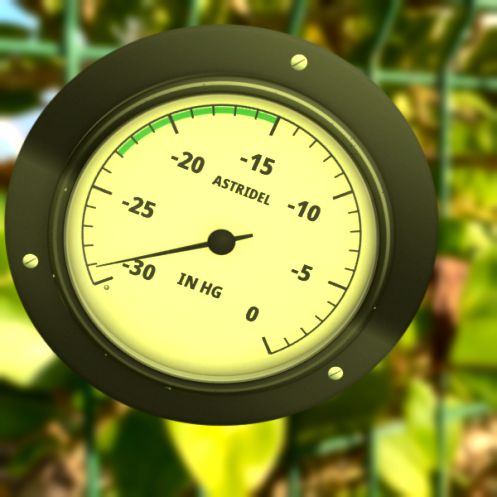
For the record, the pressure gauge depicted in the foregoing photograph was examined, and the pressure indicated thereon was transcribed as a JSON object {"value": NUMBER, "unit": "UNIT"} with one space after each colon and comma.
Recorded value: {"value": -29, "unit": "inHg"}
